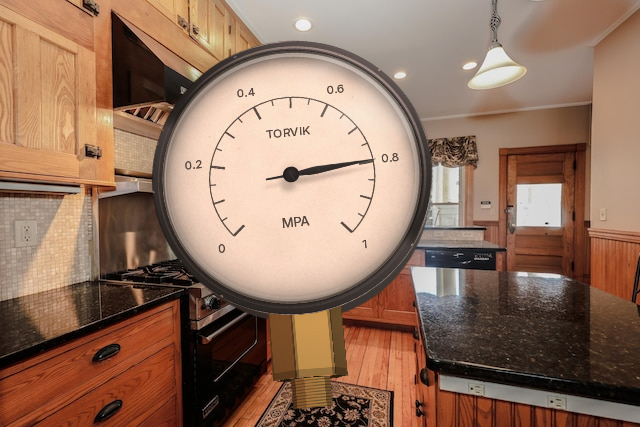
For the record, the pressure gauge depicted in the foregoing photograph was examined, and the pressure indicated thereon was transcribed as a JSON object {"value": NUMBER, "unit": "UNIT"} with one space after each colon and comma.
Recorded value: {"value": 0.8, "unit": "MPa"}
